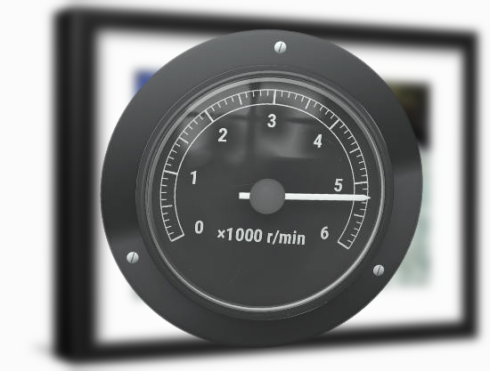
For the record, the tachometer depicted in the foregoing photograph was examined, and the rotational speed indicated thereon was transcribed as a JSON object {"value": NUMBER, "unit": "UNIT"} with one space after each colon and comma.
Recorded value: {"value": 5200, "unit": "rpm"}
